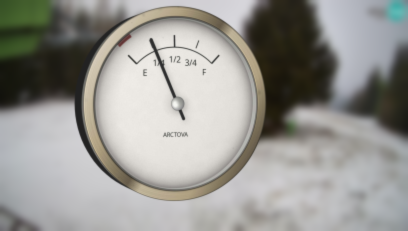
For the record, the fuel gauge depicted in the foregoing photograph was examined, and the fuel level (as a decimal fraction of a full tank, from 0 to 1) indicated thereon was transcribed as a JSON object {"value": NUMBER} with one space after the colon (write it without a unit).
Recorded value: {"value": 0.25}
